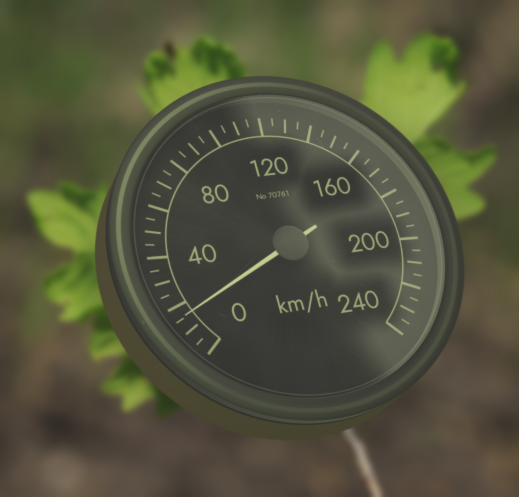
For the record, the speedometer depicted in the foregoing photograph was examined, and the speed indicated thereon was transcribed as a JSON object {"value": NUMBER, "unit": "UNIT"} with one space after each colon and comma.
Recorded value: {"value": 15, "unit": "km/h"}
